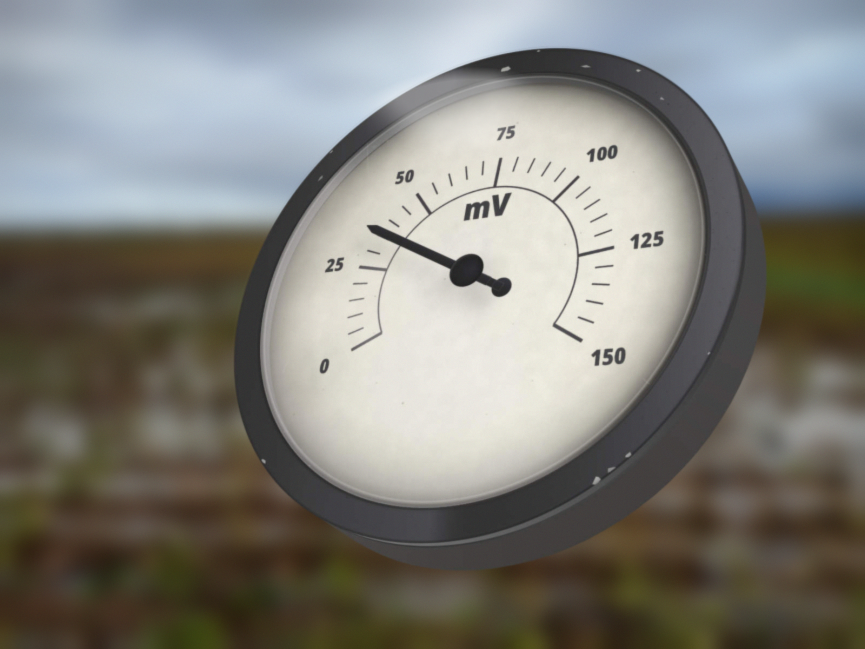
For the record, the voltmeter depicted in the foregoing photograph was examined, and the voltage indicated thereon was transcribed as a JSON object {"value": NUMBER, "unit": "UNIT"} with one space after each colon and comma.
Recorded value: {"value": 35, "unit": "mV"}
